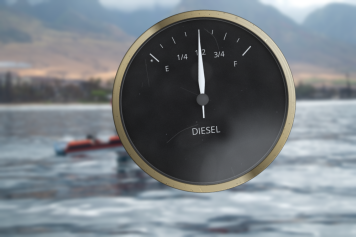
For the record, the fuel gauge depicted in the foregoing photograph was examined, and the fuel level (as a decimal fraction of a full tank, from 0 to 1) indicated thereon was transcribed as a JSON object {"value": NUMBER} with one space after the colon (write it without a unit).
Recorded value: {"value": 0.5}
